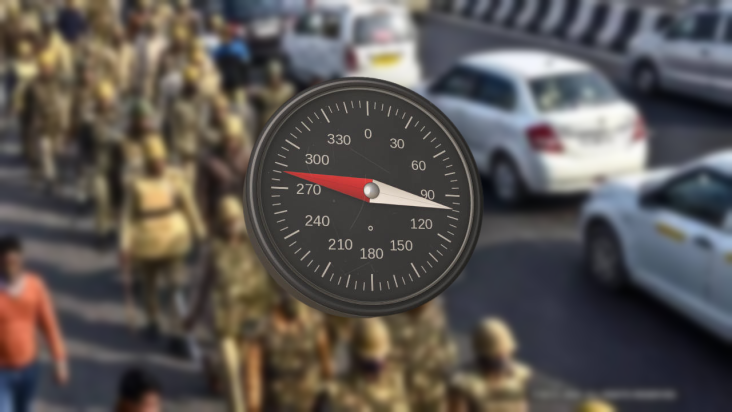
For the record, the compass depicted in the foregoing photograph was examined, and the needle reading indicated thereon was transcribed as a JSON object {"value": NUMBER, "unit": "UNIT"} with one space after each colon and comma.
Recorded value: {"value": 280, "unit": "°"}
